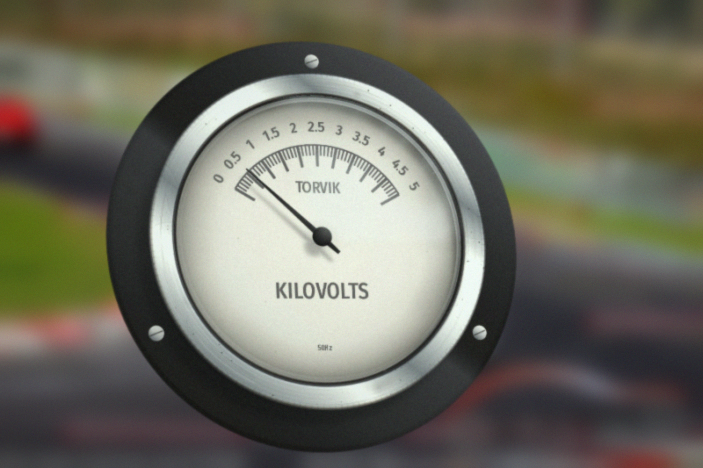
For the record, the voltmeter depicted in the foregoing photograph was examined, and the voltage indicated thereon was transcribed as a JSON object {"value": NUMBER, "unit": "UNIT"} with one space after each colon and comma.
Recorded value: {"value": 0.5, "unit": "kV"}
